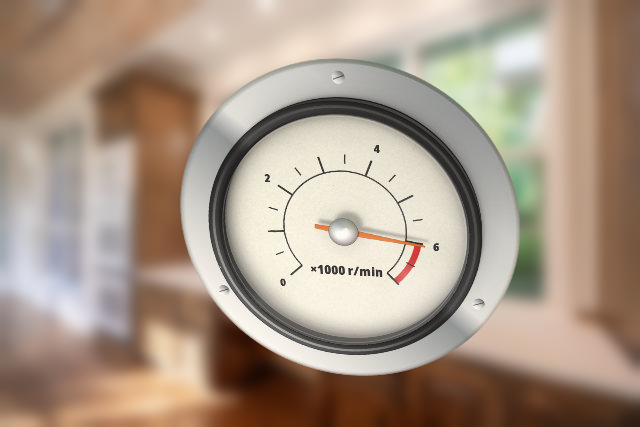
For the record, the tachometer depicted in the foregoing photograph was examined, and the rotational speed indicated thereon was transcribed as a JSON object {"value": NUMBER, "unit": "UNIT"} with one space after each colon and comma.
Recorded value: {"value": 6000, "unit": "rpm"}
